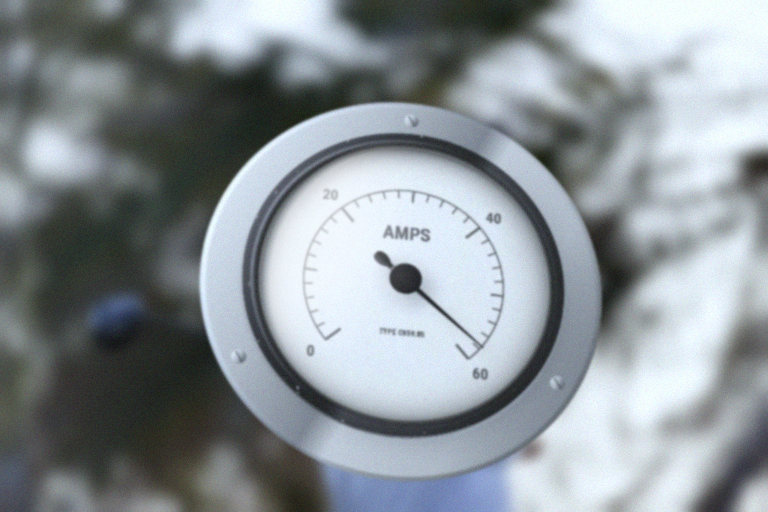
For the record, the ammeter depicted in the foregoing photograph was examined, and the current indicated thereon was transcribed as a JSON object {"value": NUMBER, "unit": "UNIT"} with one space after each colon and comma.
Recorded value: {"value": 58, "unit": "A"}
